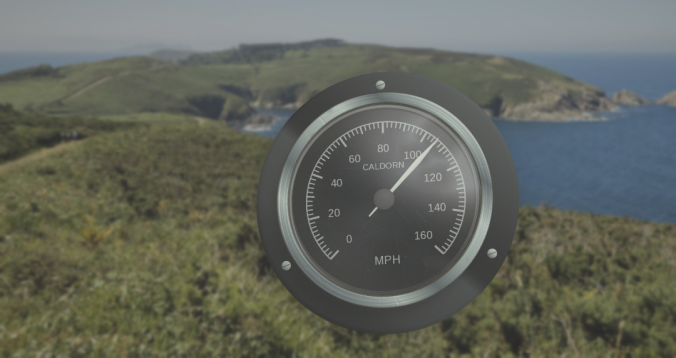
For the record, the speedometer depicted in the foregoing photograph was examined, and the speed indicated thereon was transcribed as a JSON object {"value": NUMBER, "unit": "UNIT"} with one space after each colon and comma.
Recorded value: {"value": 106, "unit": "mph"}
